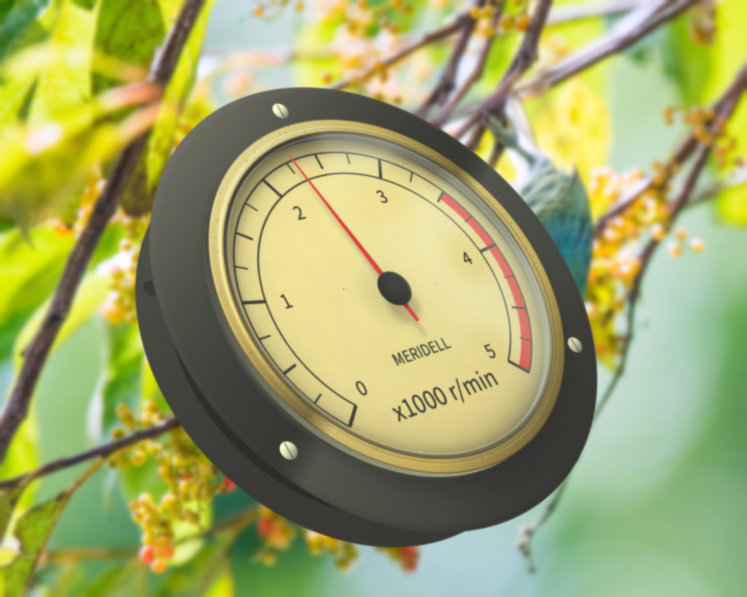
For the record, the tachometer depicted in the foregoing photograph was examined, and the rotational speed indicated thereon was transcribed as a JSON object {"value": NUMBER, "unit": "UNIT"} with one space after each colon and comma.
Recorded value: {"value": 2250, "unit": "rpm"}
